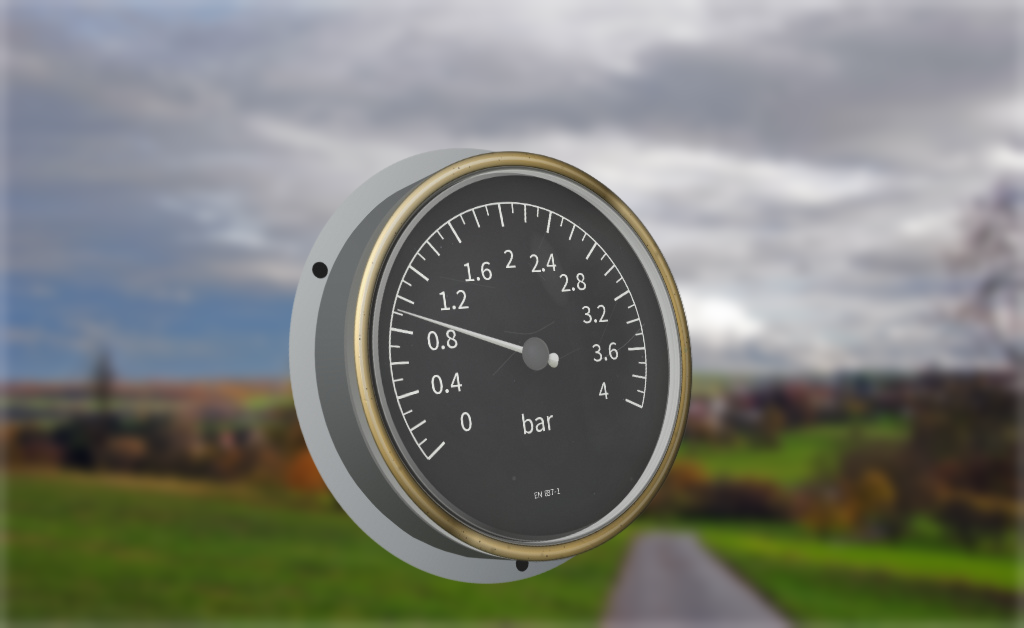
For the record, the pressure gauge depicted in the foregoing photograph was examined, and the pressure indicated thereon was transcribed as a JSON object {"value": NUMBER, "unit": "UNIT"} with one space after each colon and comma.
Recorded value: {"value": 0.9, "unit": "bar"}
